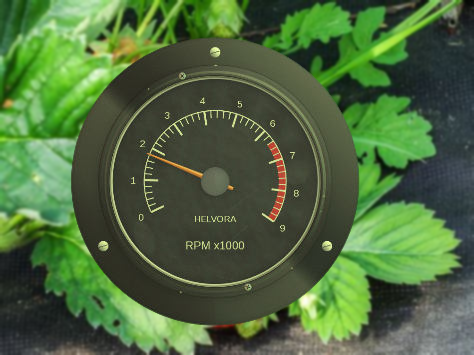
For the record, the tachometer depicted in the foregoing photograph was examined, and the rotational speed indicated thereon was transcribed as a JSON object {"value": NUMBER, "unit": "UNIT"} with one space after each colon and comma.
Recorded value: {"value": 1800, "unit": "rpm"}
